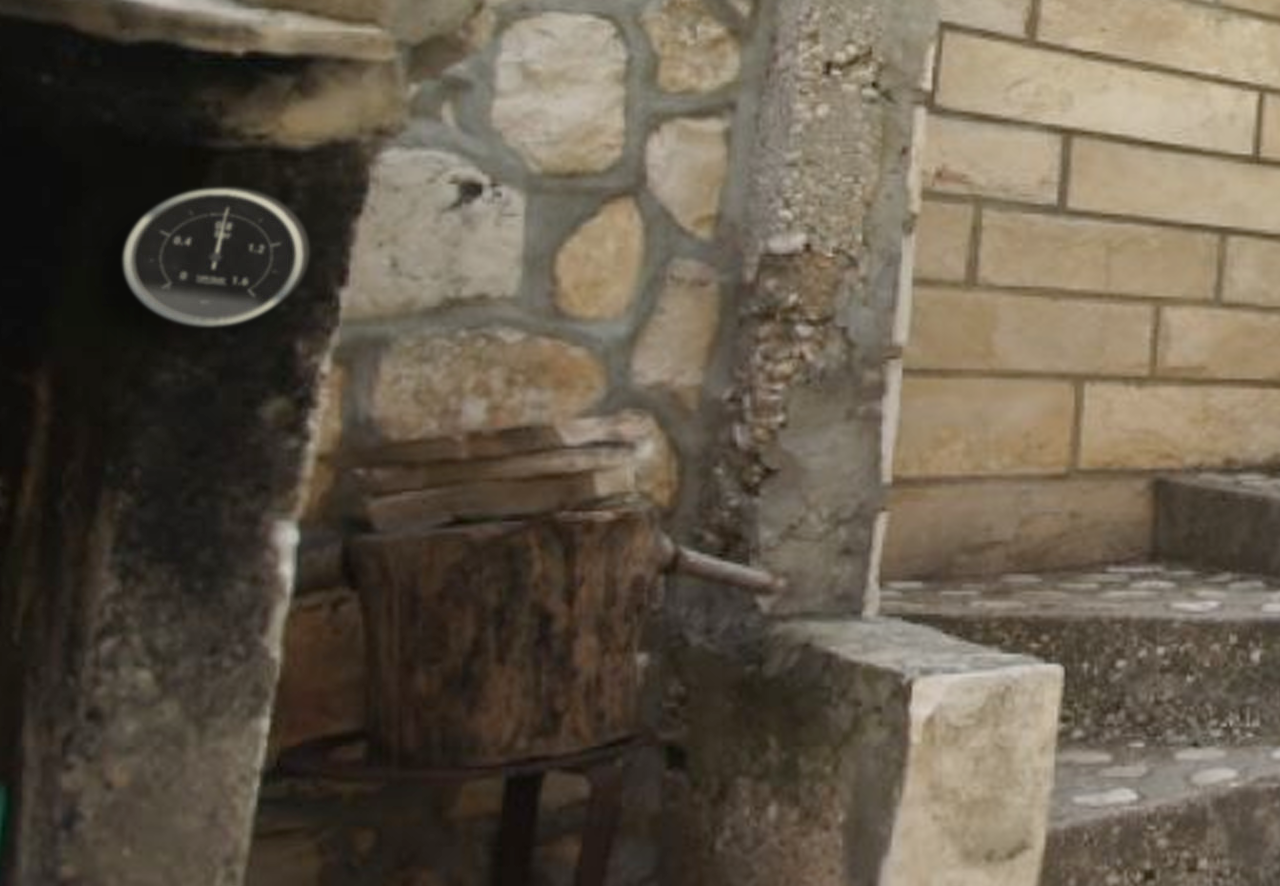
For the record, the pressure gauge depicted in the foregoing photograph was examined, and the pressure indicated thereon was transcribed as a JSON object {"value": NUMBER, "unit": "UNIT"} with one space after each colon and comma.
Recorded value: {"value": 0.8, "unit": "bar"}
